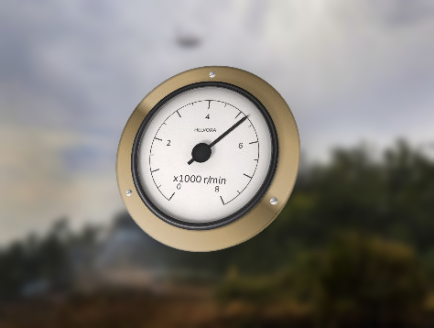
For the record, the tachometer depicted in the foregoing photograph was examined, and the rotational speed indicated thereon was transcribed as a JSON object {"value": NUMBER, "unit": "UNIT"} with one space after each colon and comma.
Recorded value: {"value": 5250, "unit": "rpm"}
